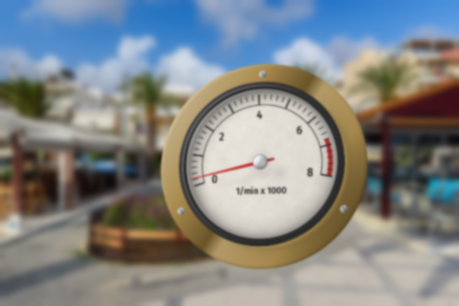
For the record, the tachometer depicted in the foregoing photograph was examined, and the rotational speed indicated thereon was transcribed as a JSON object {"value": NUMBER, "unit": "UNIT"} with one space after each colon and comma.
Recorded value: {"value": 200, "unit": "rpm"}
